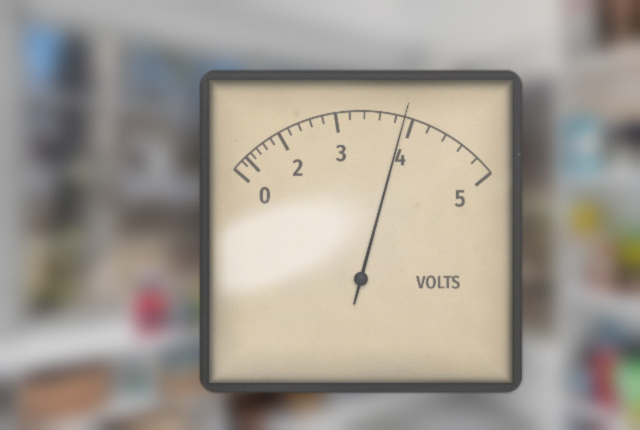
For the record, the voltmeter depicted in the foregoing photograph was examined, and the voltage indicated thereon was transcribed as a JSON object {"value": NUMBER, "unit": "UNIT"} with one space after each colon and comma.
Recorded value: {"value": 3.9, "unit": "V"}
